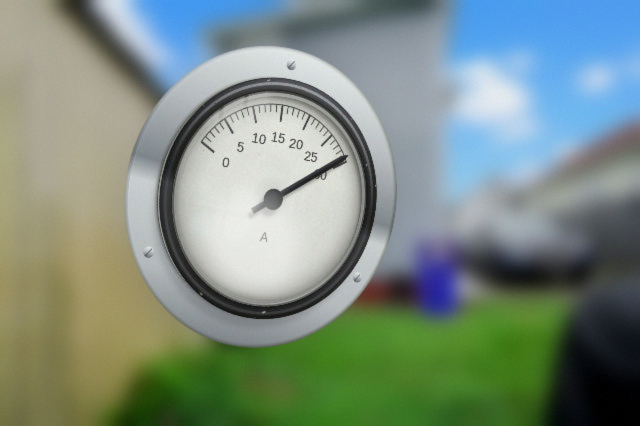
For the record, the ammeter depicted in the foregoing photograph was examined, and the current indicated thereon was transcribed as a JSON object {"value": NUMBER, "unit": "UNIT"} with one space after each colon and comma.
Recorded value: {"value": 29, "unit": "A"}
